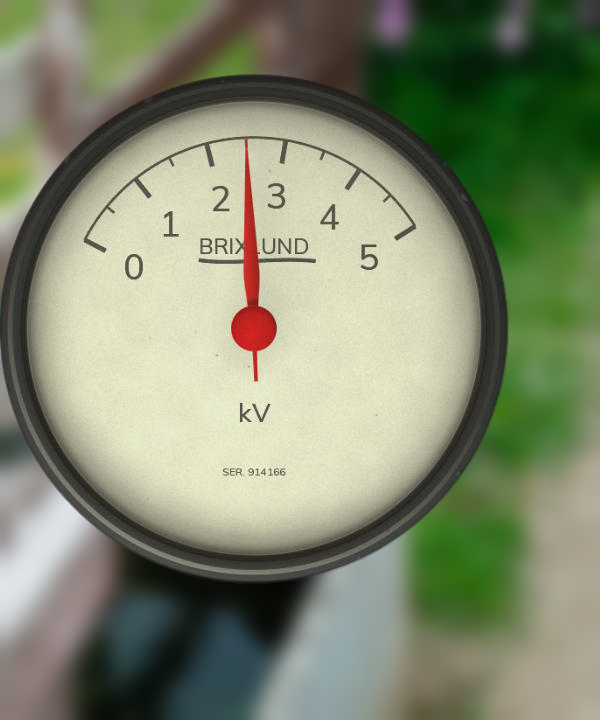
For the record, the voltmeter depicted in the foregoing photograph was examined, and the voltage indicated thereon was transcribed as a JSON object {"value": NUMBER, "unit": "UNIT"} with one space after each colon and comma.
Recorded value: {"value": 2.5, "unit": "kV"}
